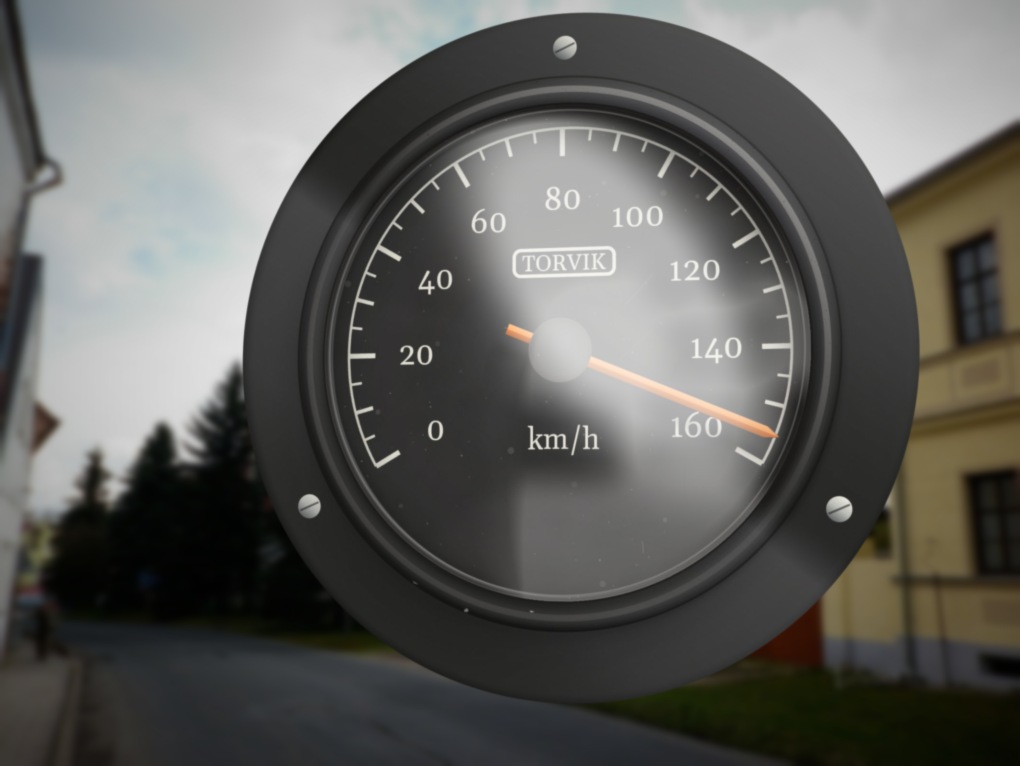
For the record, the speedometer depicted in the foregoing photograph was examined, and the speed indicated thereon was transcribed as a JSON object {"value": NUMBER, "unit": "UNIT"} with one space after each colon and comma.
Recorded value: {"value": 155, "unit": "km/h"}
